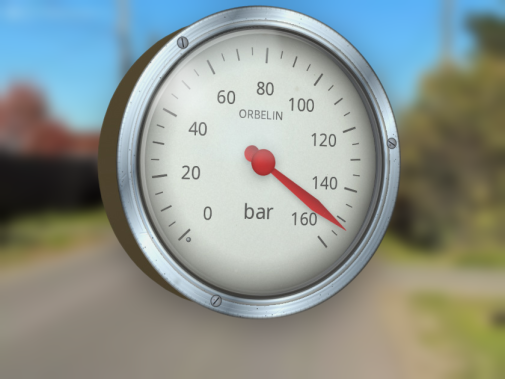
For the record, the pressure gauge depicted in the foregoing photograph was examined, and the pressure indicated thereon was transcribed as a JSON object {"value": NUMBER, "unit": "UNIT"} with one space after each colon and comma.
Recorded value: {"value": 152.5, "unit": "bar"}
